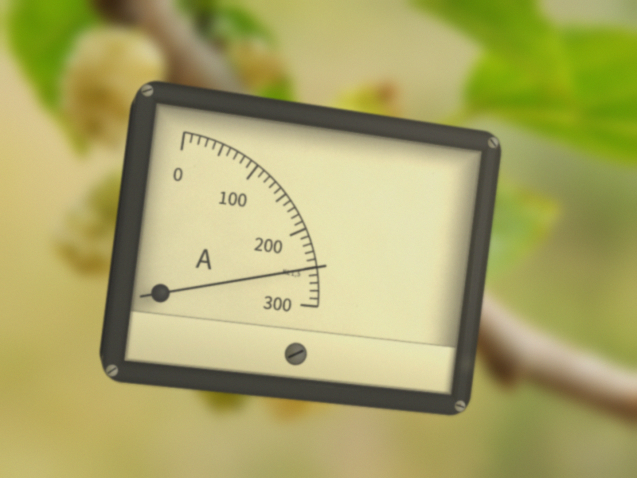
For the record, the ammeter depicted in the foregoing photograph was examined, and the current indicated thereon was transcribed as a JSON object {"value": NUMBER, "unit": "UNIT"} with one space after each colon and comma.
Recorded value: {"value": 250, "unit": "A"}
